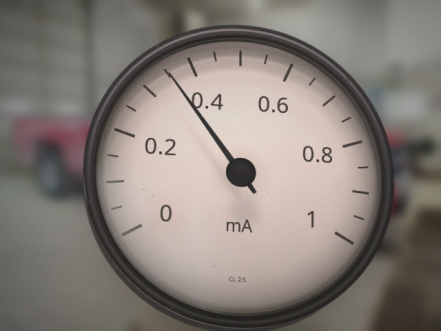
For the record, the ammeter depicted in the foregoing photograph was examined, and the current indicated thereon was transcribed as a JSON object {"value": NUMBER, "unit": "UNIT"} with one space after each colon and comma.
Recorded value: {"value": 0.35, "unit": "mA"}
